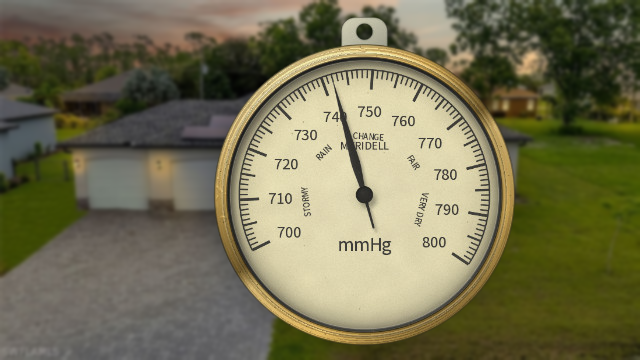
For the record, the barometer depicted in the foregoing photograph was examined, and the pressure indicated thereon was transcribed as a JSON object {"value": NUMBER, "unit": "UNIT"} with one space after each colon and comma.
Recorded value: {"value": 742, "unit": "mmHg"}
